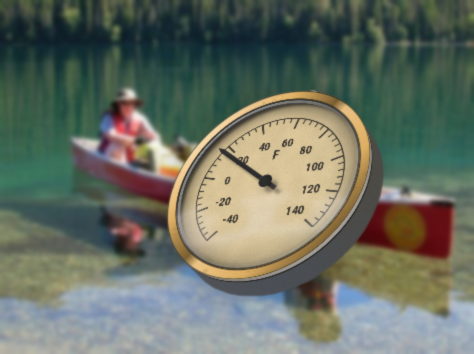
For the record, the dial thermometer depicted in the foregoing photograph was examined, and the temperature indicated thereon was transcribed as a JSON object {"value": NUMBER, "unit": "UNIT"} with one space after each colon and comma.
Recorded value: {"value": 16, "unit": "°F"}
